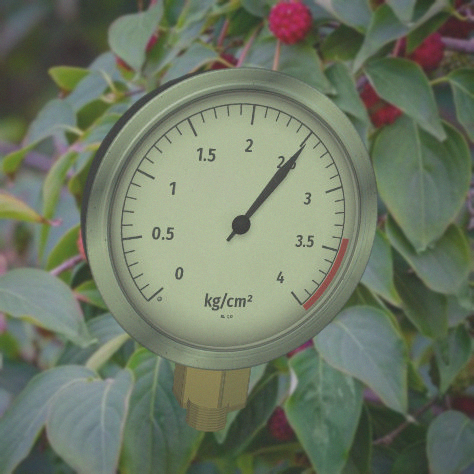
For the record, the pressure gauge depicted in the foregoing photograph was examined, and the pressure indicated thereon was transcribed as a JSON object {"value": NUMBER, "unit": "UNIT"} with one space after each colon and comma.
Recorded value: {"value": 2.5, "unit": "kg/cm²"}
